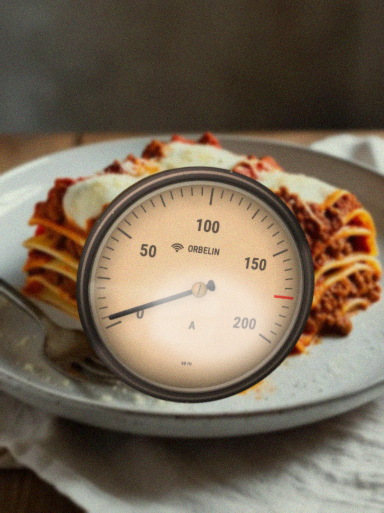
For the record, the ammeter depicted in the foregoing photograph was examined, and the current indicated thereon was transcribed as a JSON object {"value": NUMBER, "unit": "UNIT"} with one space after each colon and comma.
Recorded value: {"value": 5, "unit": "A"}
